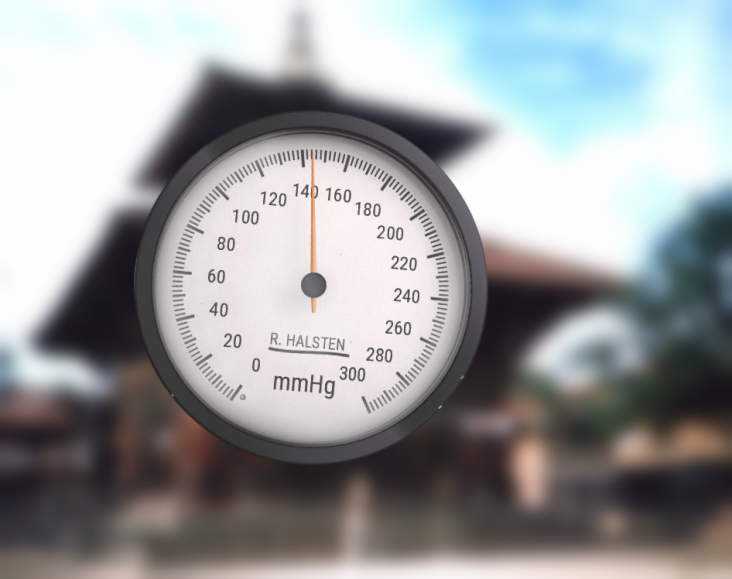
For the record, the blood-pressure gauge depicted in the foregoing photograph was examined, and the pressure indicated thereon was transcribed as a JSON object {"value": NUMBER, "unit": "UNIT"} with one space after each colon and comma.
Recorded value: {"value": 144, "unit": "mmHg"}
